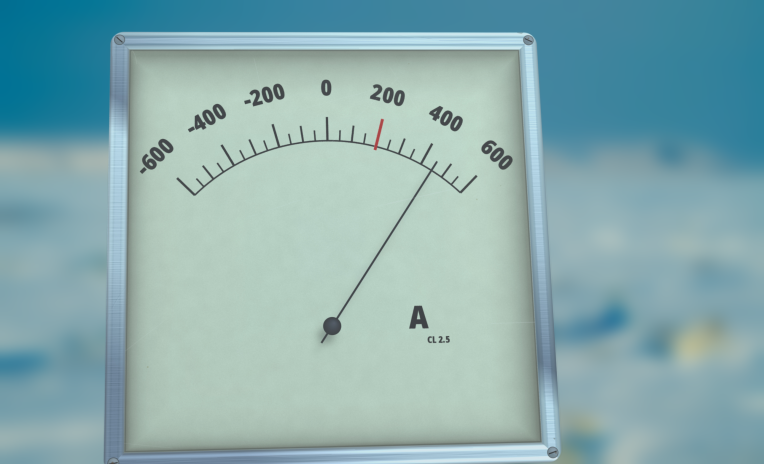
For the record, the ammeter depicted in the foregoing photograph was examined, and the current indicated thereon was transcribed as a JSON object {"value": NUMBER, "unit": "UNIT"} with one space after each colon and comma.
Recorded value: {"value": 450, "unit": "A"}
